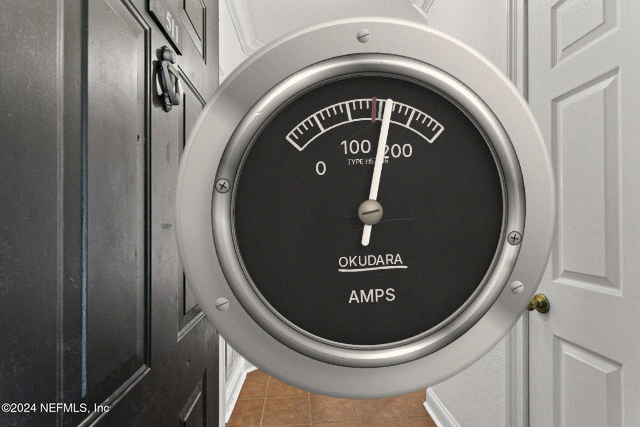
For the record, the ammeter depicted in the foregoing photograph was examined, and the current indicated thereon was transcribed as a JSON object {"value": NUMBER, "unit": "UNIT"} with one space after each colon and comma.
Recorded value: {"value": 160, "unit": "A"}
